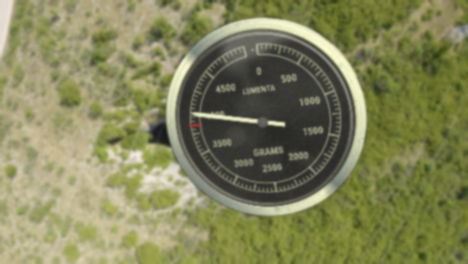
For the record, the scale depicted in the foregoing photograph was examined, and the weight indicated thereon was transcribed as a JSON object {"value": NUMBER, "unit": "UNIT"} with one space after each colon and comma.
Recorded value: {"value": 4000, "unit": "g"}
